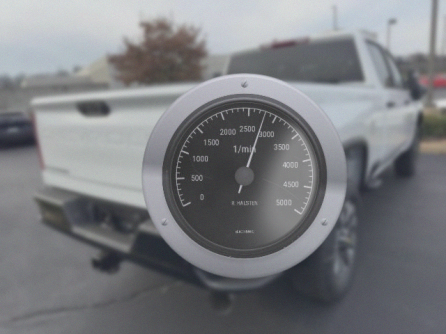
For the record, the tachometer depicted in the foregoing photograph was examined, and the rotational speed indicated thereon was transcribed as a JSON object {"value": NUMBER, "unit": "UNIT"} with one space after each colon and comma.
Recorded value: {"value": 2800, "unit": "rpm"}
